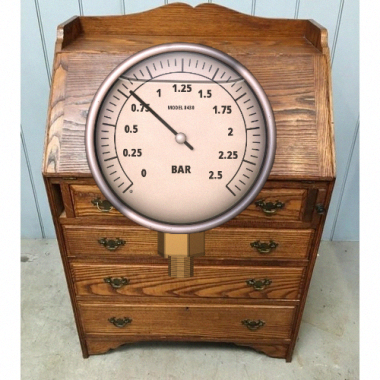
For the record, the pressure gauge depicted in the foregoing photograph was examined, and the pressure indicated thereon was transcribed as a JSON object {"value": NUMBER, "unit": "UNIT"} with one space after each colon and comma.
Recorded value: {"value": 0.8, "unit": "bar"}
